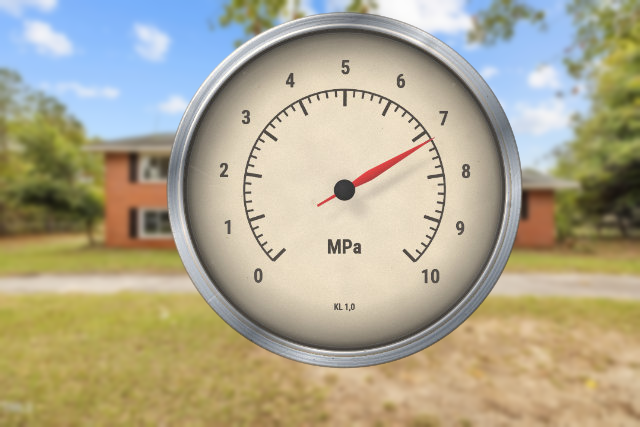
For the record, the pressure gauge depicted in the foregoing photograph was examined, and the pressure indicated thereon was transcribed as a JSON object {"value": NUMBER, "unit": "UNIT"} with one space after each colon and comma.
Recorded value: {"value": 7.2, "unit": "MPa"}
